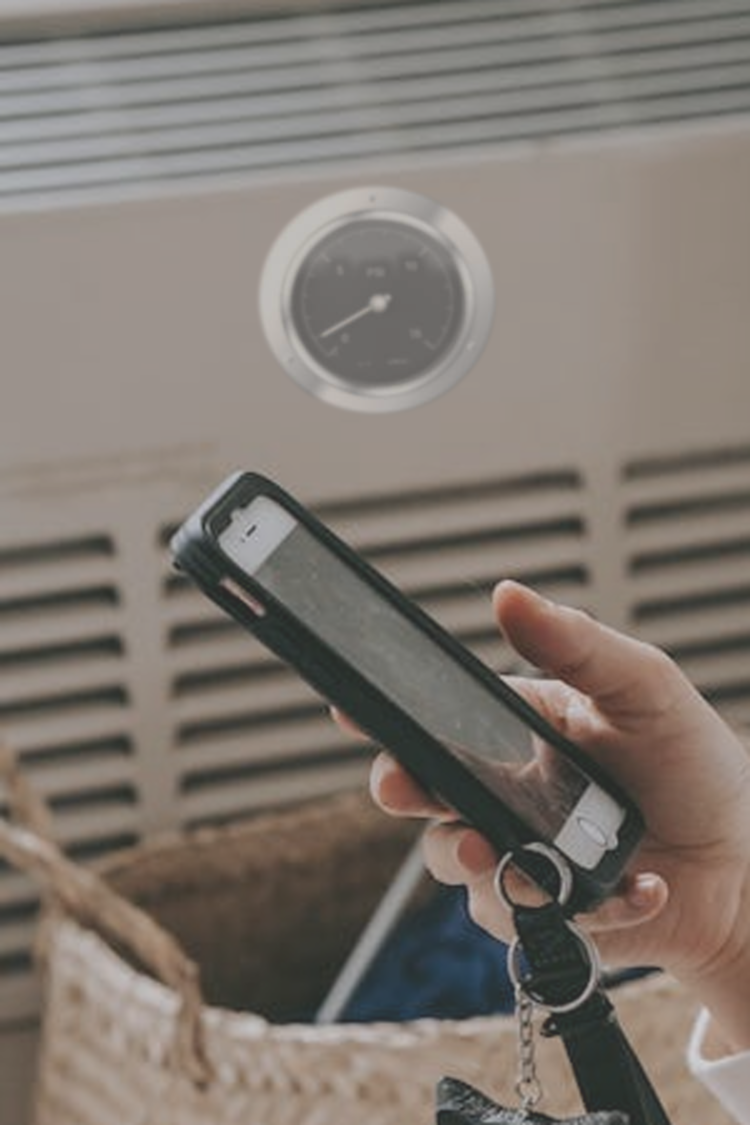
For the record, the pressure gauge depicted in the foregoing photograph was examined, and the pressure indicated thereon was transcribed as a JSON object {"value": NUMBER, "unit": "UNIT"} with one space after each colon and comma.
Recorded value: {"value": 1, "unit": "psi"}
